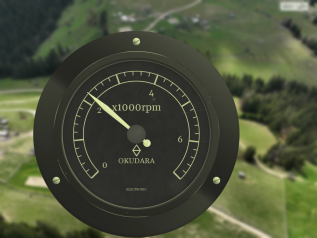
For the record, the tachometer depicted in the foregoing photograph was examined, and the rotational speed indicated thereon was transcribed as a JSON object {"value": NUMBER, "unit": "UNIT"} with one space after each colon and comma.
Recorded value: {"value": 2200, "unit": "rpm"}
